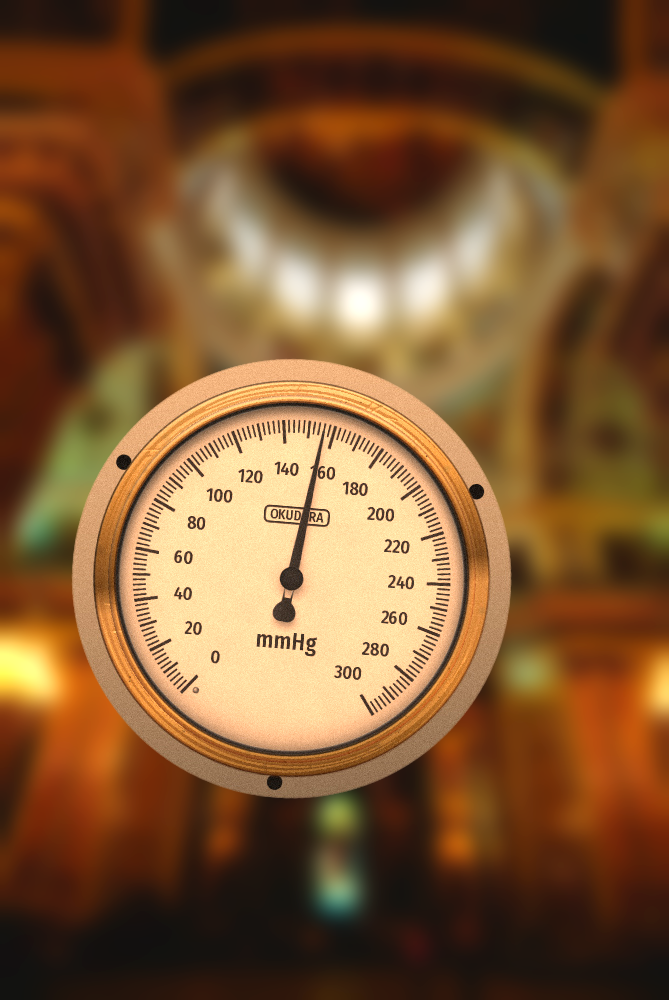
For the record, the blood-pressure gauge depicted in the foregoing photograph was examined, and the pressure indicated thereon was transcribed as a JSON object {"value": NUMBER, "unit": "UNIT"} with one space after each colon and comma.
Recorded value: {"value": 156, "unit": "mmHg"}
